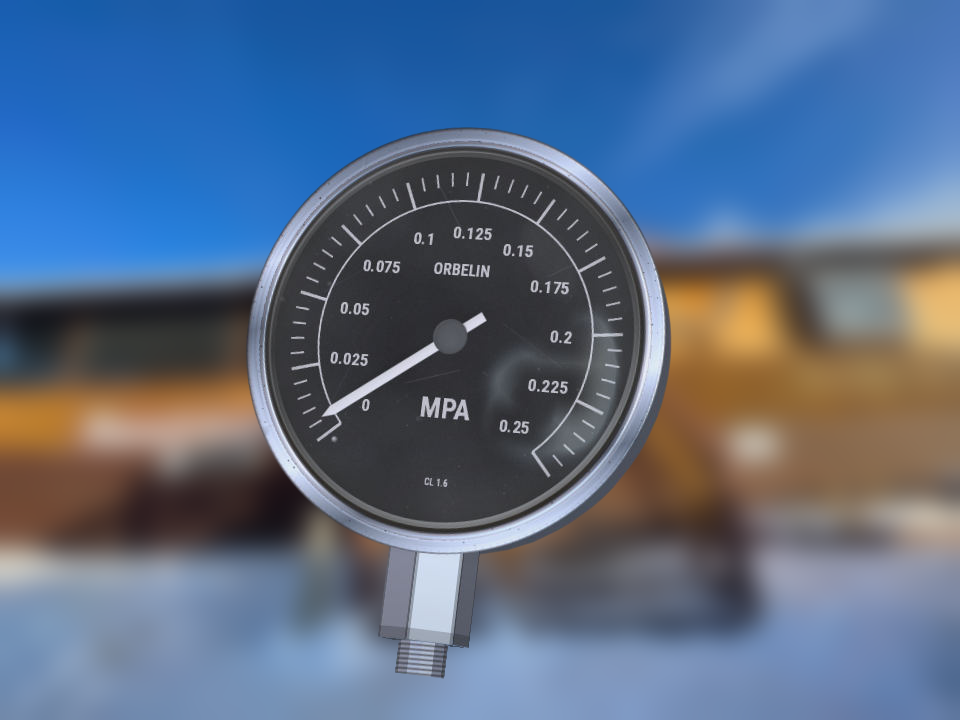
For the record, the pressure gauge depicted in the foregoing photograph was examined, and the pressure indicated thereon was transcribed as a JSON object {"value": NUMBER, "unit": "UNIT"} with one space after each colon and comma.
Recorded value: {"value": 0.005, "unit": "MPa"}
